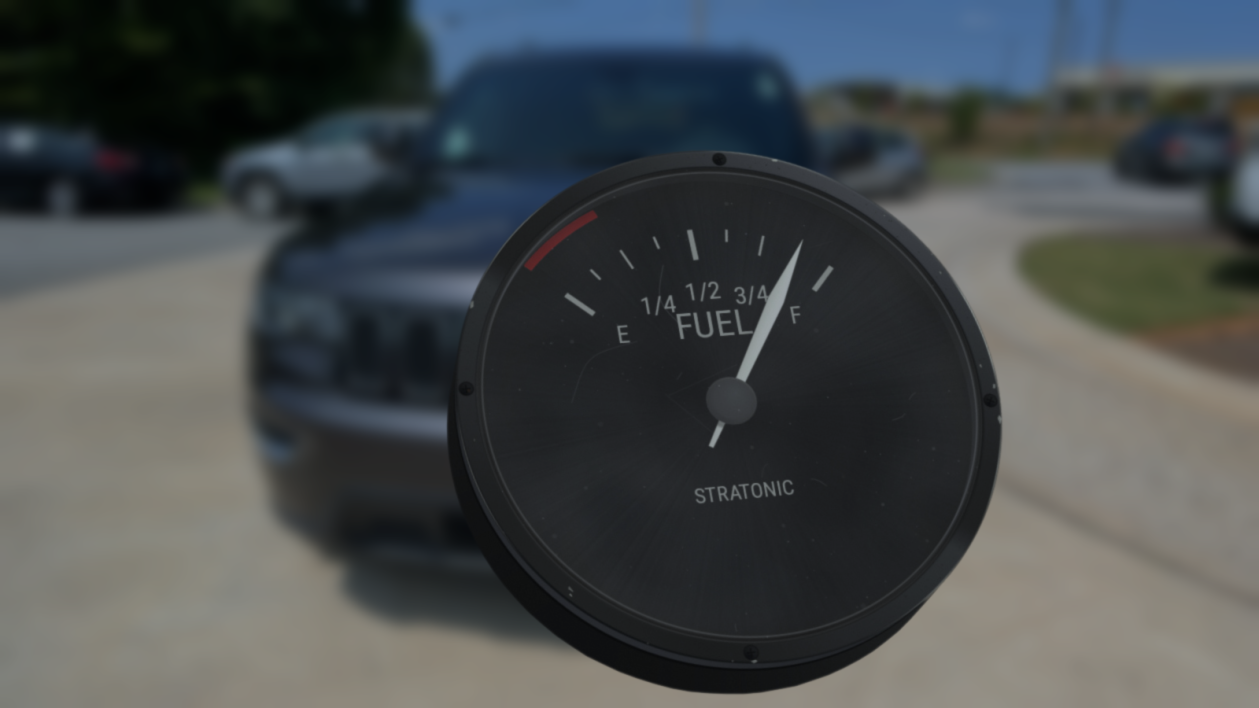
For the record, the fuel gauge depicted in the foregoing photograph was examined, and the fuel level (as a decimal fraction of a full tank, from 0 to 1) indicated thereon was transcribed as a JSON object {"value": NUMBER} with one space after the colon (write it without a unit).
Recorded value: {"value": 0.875}
